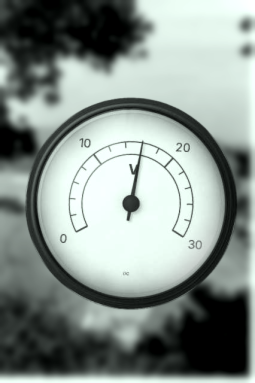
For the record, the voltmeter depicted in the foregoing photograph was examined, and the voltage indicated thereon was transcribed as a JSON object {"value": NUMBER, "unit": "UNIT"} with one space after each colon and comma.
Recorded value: {"value": 16, "unit": "V"}
